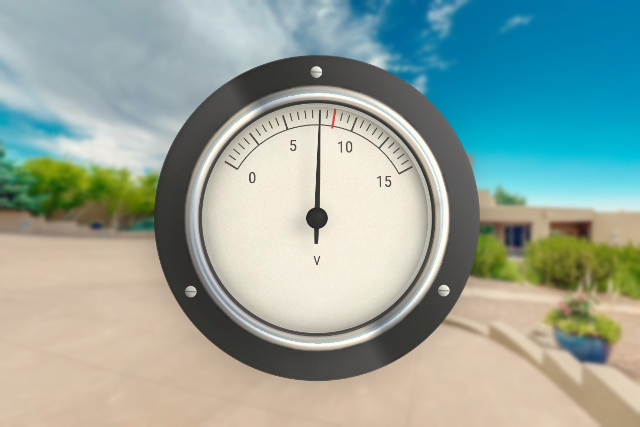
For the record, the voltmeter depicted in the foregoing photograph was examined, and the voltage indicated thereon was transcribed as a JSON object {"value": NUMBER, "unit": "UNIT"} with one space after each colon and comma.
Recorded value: {"value": 7.5, "unit": "V"}
